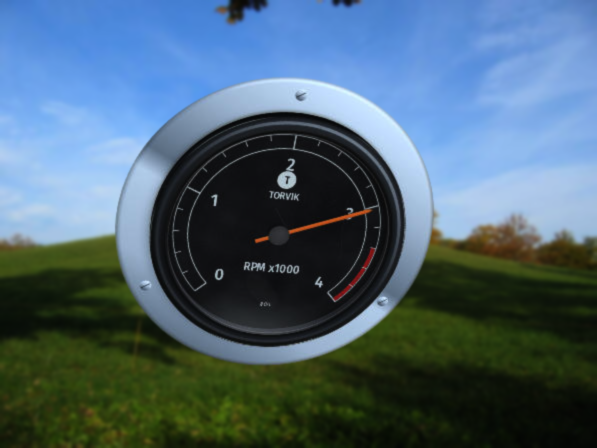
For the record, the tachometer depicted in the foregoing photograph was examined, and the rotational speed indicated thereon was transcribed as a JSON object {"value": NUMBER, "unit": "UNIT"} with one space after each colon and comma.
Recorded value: {"value": 3000, "unit": "rpm"}
